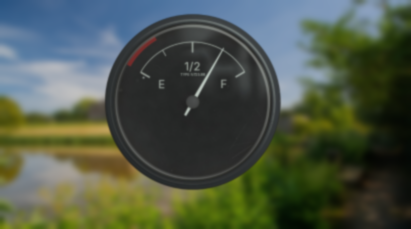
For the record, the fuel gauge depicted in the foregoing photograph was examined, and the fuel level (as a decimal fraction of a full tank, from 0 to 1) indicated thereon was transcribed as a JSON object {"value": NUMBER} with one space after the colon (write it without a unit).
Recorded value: {"value": 0.75}
